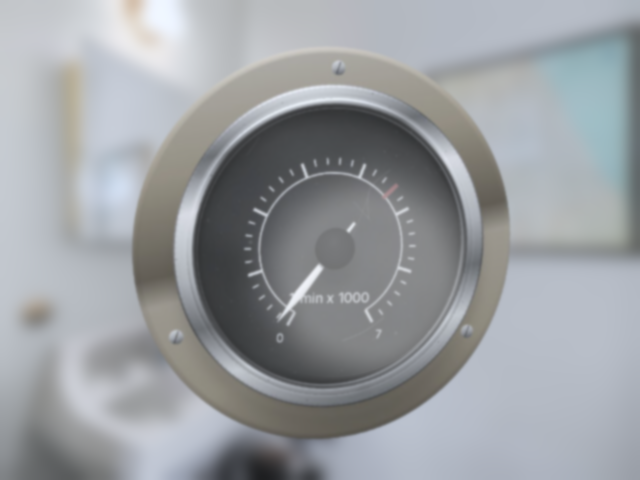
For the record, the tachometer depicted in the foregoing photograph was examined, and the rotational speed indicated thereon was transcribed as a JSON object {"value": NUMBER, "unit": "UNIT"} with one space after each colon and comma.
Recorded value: {"value": 200, "unit": "rpm"}
